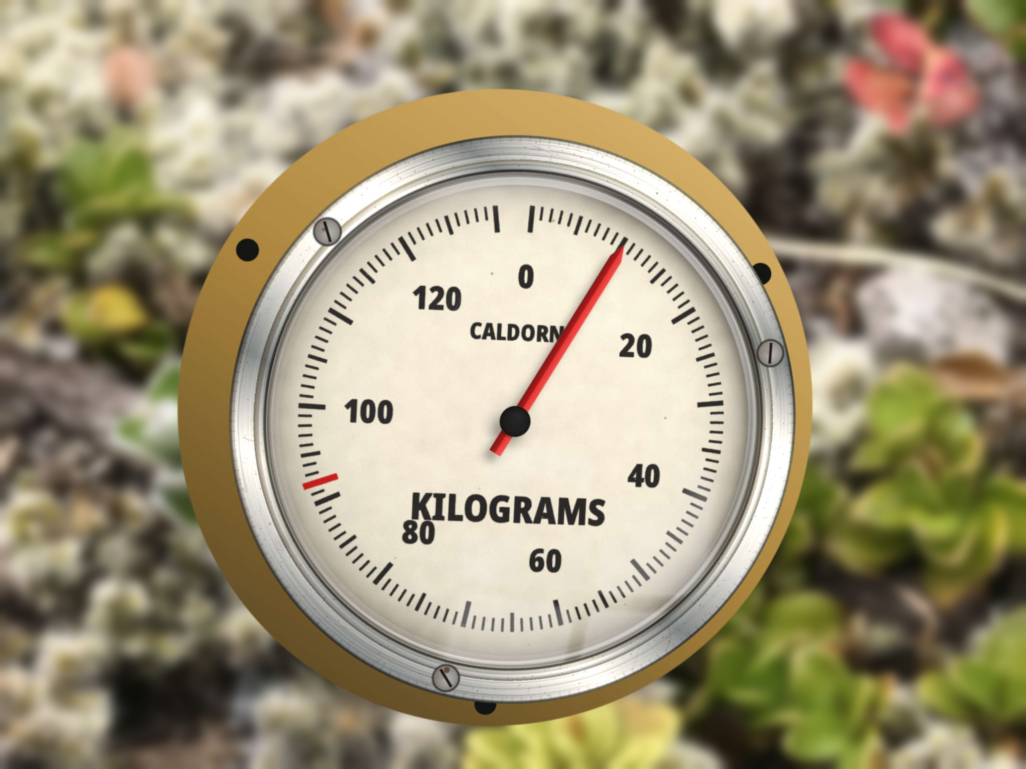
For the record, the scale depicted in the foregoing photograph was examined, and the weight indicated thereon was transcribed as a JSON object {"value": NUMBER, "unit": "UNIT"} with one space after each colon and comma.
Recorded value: {"value": 10, "unit": "kg"}
